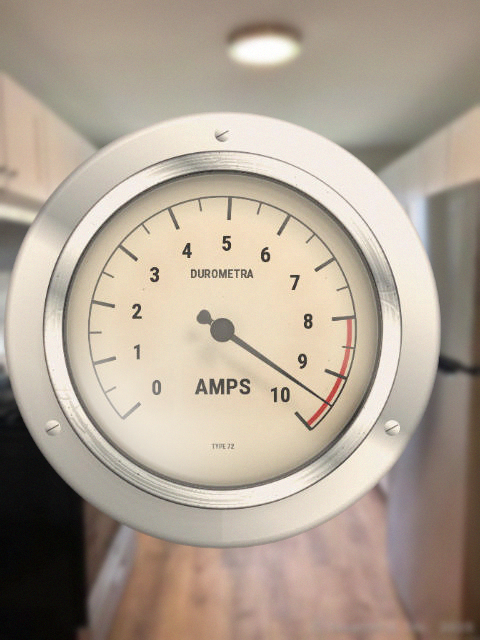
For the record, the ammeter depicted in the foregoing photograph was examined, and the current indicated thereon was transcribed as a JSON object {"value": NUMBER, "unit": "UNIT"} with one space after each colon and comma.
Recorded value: {"value": 9.5, "unit": "A"}
